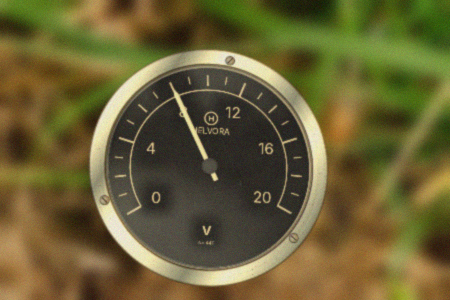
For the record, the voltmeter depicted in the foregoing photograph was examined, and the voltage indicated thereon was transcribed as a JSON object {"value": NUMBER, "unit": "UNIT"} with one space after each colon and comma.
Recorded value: {"value": 8, "unit": "V"}
